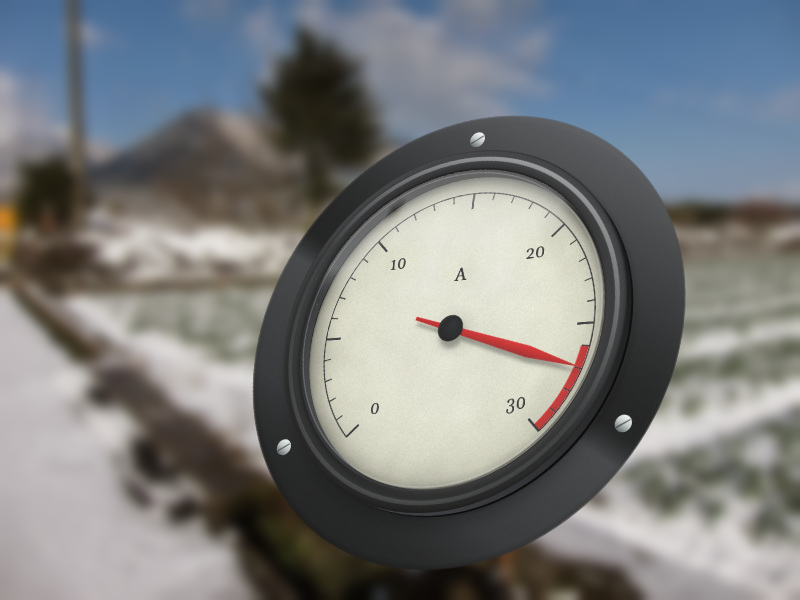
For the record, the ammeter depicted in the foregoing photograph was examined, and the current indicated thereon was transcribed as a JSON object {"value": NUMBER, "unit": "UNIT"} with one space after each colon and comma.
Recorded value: {"value": 27, "unit": "A"}
